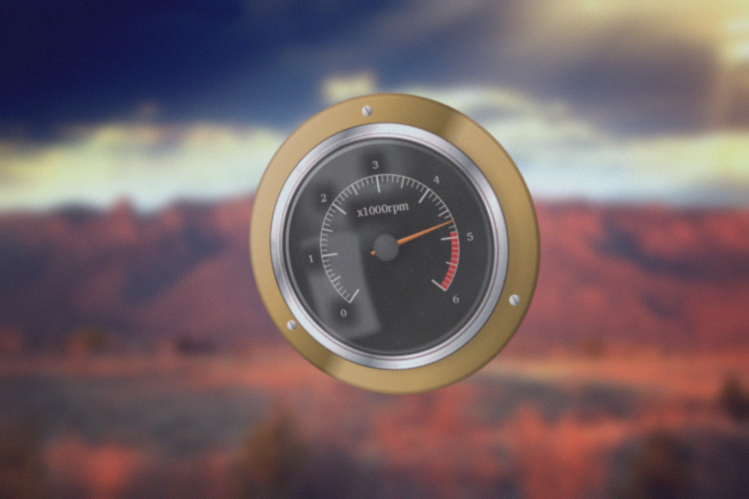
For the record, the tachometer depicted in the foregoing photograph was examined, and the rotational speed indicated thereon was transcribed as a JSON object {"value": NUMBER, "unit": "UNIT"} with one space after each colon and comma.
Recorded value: {"value": 4700, "unit": "rpm"}
